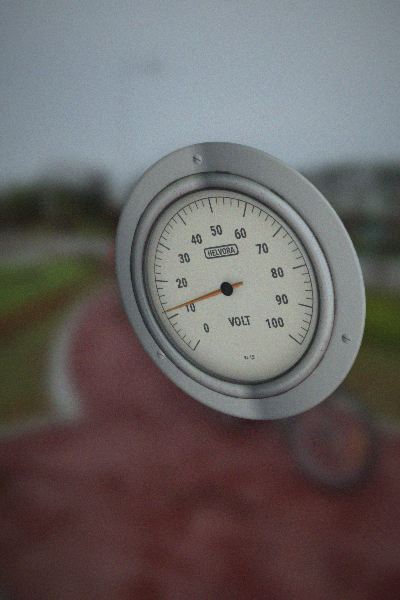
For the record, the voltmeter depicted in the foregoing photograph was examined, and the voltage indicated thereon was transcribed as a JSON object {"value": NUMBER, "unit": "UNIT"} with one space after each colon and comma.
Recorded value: {"value": 12, "unit": "V"}
